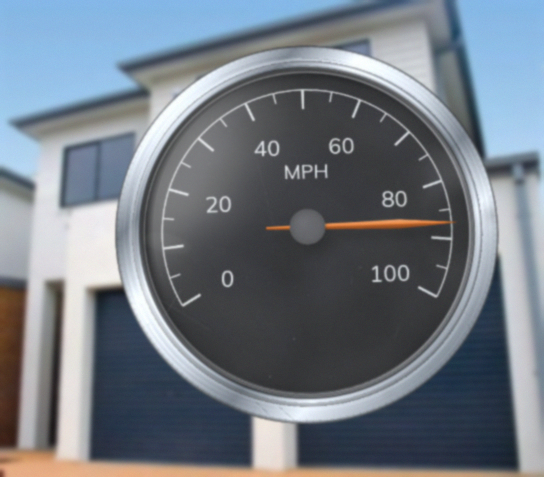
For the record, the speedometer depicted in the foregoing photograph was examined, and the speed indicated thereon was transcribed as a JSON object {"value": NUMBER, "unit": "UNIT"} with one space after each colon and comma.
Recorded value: {"value": 87.5, "unit": "mph"}
